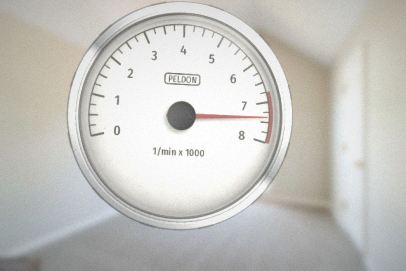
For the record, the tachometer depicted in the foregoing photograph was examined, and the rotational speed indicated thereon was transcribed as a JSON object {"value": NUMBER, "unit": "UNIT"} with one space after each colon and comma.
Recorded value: {"value": 7375, "unit": "rpm"}
